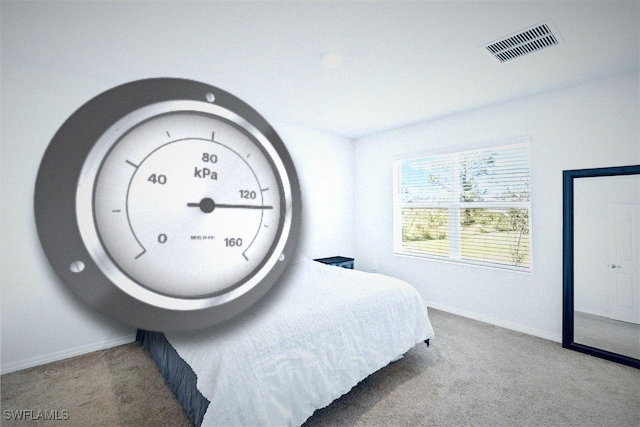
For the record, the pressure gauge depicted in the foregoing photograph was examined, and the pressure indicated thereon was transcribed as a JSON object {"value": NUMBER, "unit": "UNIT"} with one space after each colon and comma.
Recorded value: {"value": 130, "unit": "kPa"}
